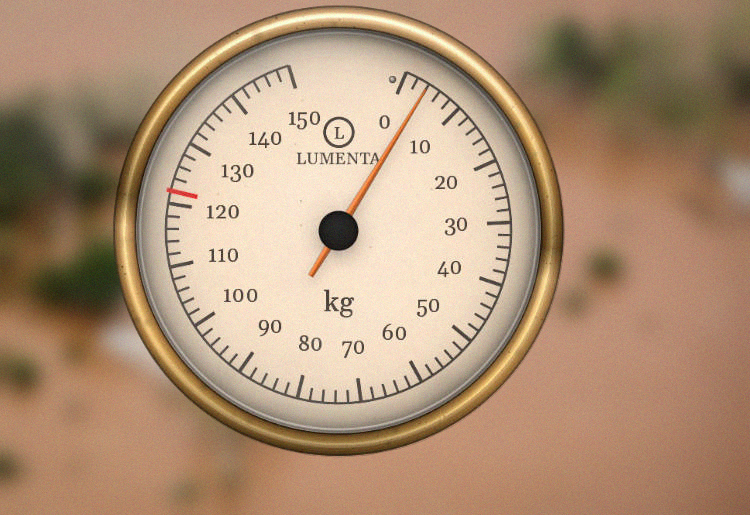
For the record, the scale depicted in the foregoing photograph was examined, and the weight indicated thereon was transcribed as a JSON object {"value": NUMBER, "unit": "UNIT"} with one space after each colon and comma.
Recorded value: {"value": 4, "unit": "kg"}
